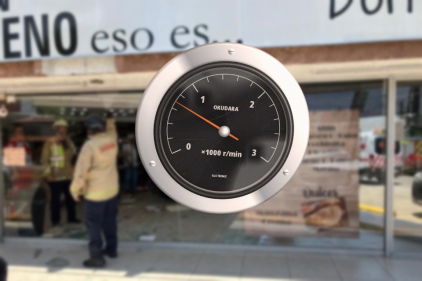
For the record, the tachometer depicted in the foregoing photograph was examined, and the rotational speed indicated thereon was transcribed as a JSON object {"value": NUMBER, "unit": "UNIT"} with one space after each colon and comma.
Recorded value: {"value": 700, "unit": "rpm"}
